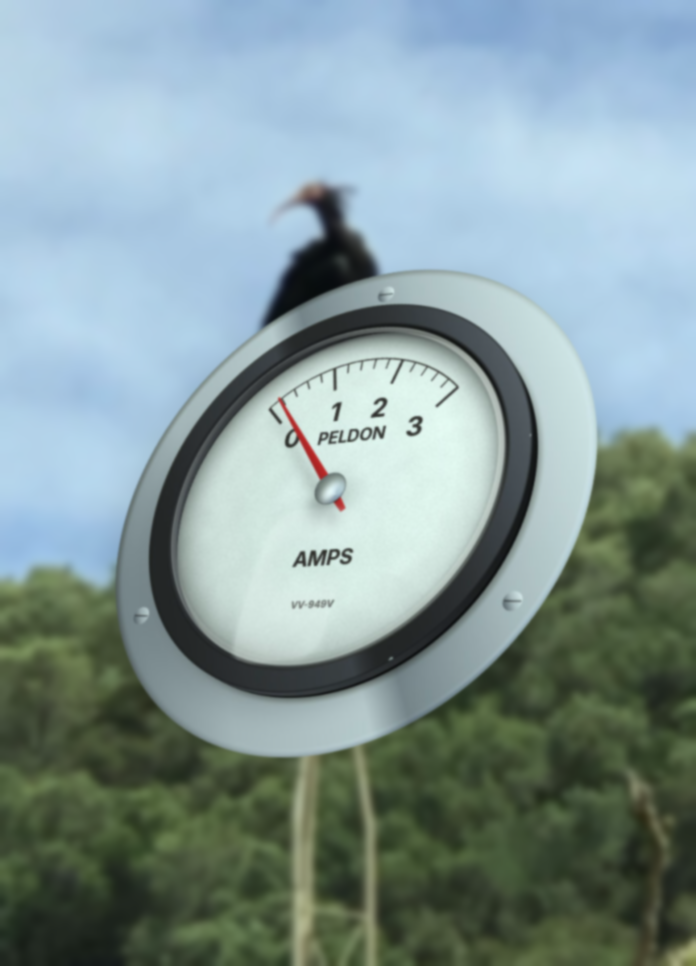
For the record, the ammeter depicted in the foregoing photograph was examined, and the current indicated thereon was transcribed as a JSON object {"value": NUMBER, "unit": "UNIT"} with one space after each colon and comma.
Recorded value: {"value": 0.2, "unit": "A"}
